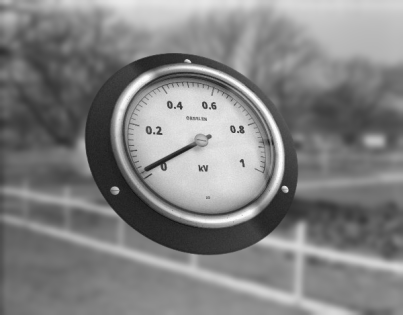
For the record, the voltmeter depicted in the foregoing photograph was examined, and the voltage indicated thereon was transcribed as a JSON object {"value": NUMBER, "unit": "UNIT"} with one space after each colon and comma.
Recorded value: {"value": 0.02, "unit": "kV"}
